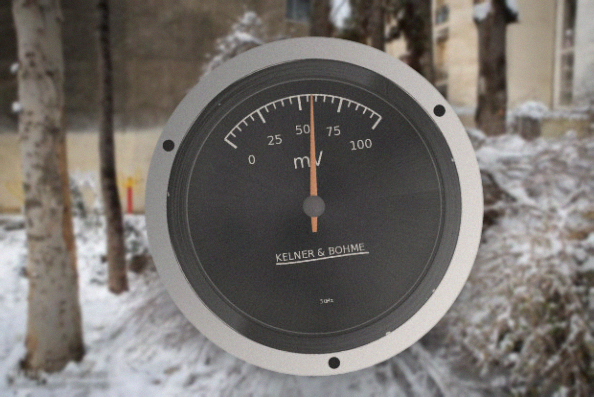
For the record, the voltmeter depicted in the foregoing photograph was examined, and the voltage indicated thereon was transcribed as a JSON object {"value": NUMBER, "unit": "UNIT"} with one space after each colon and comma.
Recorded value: {"value": 57.5, "unit": "mV"}
